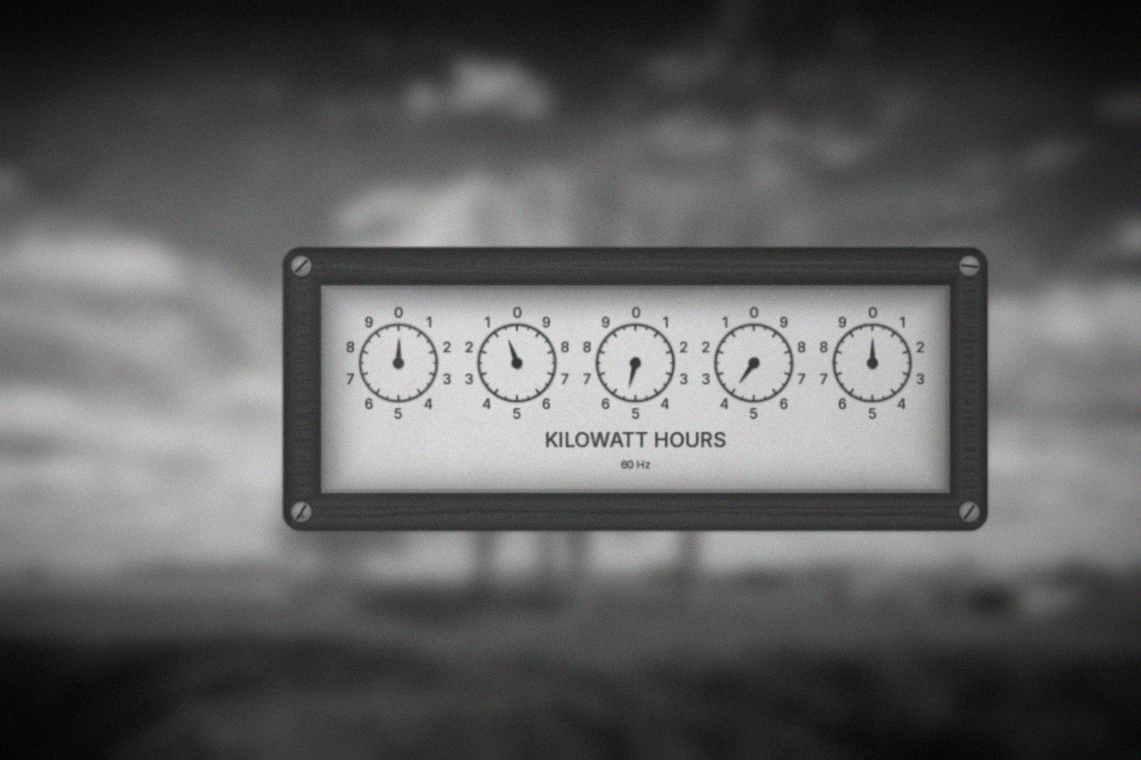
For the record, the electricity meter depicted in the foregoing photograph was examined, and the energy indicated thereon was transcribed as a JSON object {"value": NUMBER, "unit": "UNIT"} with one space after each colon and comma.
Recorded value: {"value": 540, "unit": "kWh"}
